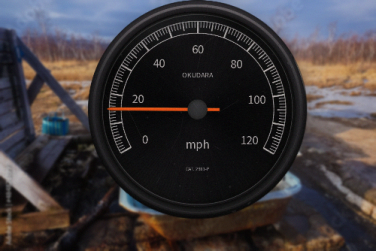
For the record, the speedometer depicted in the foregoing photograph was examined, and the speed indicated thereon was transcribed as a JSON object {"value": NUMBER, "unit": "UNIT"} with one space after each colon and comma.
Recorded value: {"value": 15, "unit": "mph"}
